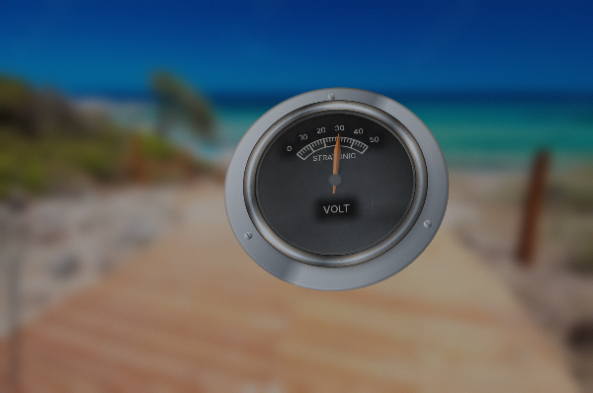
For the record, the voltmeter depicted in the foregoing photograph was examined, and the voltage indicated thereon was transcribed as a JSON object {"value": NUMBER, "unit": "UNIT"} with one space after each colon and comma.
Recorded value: {"value": 30, "unit": "V"}
